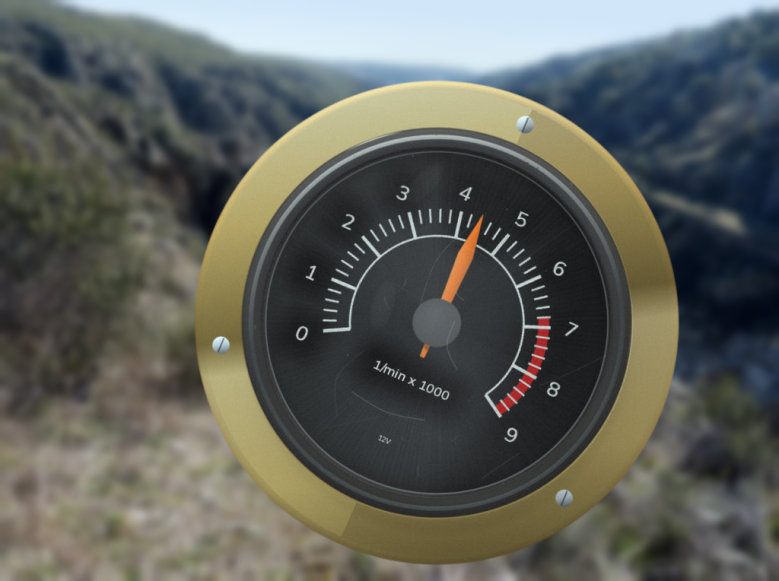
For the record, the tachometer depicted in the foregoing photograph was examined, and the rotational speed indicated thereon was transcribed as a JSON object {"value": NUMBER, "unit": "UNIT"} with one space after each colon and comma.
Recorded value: {"value": 4400, "unit": "rpm"}
